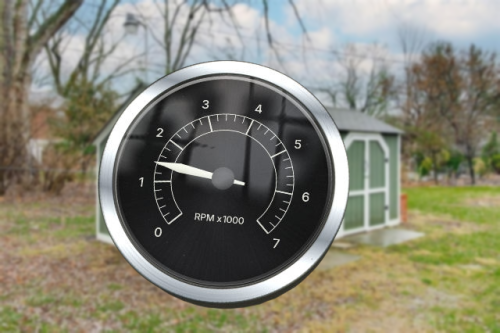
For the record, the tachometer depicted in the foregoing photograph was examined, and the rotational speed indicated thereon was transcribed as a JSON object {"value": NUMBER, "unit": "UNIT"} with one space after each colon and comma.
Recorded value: {"value": 1400, "unit": "rpm"}
